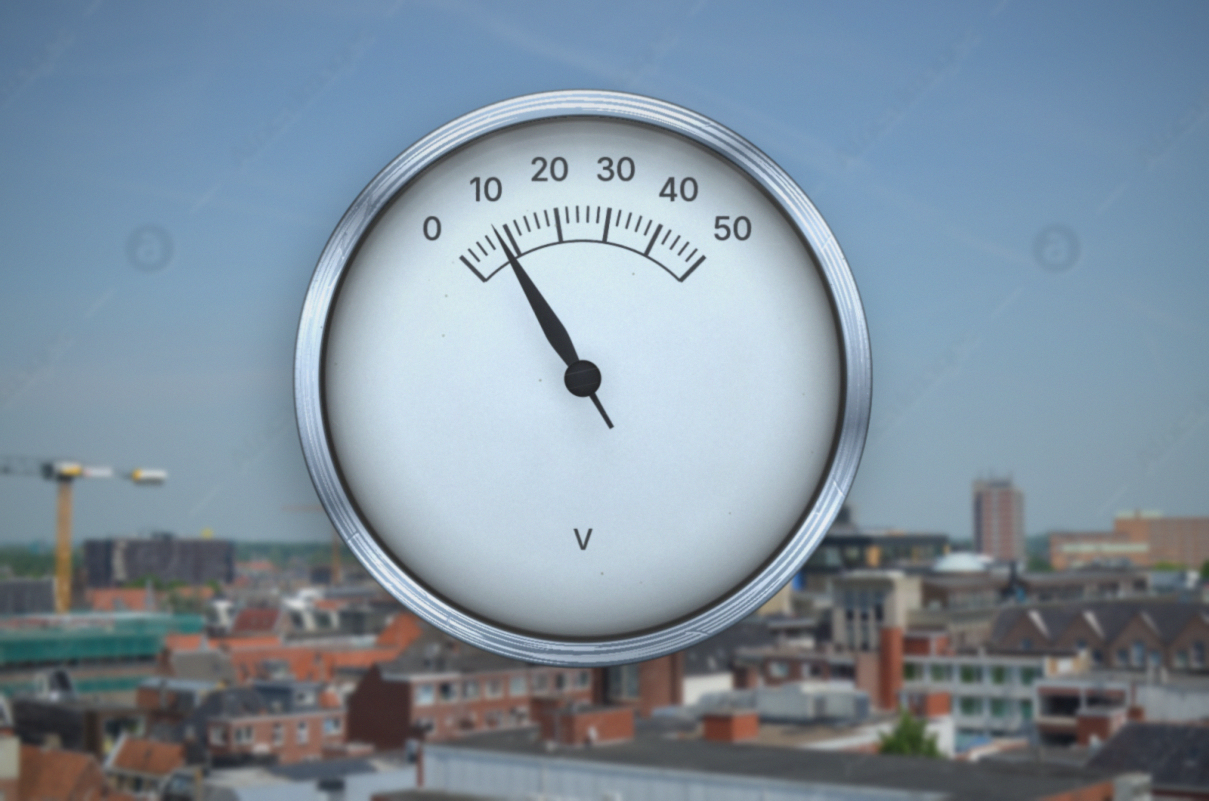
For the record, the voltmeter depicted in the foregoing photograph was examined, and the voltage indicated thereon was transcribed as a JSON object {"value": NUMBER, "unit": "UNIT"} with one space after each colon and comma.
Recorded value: {"value": 8, "unit": "V"}
